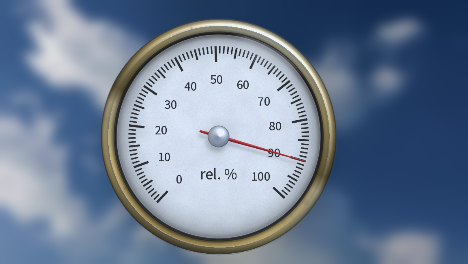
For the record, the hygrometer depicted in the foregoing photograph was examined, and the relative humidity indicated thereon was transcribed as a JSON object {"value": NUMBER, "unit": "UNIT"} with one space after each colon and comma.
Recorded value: {"value": 90, "unit": "%"}
